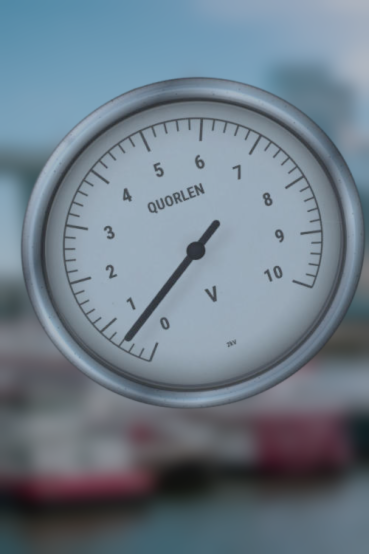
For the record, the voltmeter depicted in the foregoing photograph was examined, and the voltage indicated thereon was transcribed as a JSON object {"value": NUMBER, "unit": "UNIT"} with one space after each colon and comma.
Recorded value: {"value": 0.6, "unit": "V"}
